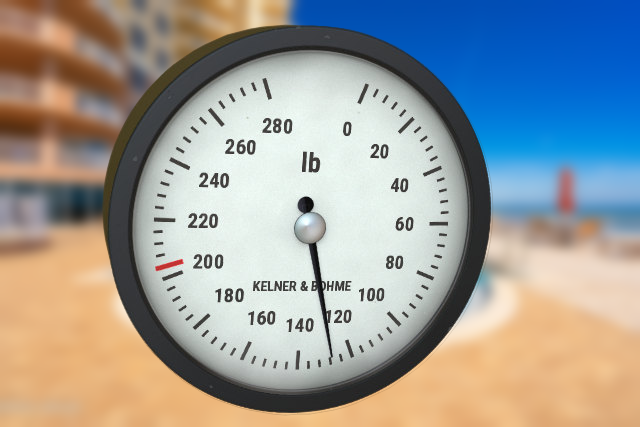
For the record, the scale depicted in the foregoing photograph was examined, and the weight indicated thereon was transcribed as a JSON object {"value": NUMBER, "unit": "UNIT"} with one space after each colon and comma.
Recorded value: {"value": 128, "unit": "lb"}
